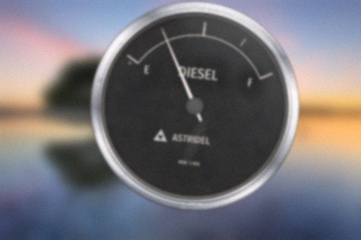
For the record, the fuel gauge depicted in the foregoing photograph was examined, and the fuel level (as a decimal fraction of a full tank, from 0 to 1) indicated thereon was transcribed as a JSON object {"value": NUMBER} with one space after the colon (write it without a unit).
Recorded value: {"value": 0.25}
